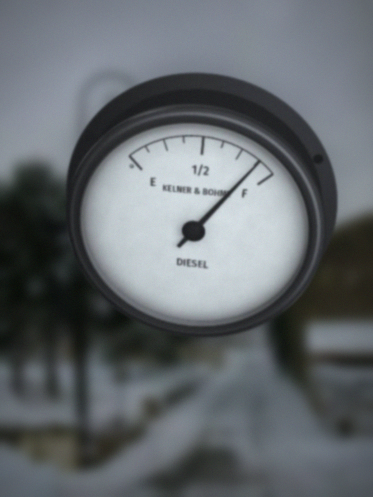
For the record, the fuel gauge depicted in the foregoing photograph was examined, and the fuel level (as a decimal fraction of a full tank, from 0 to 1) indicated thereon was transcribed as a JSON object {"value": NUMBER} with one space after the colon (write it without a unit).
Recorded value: {"value": 0.875}
